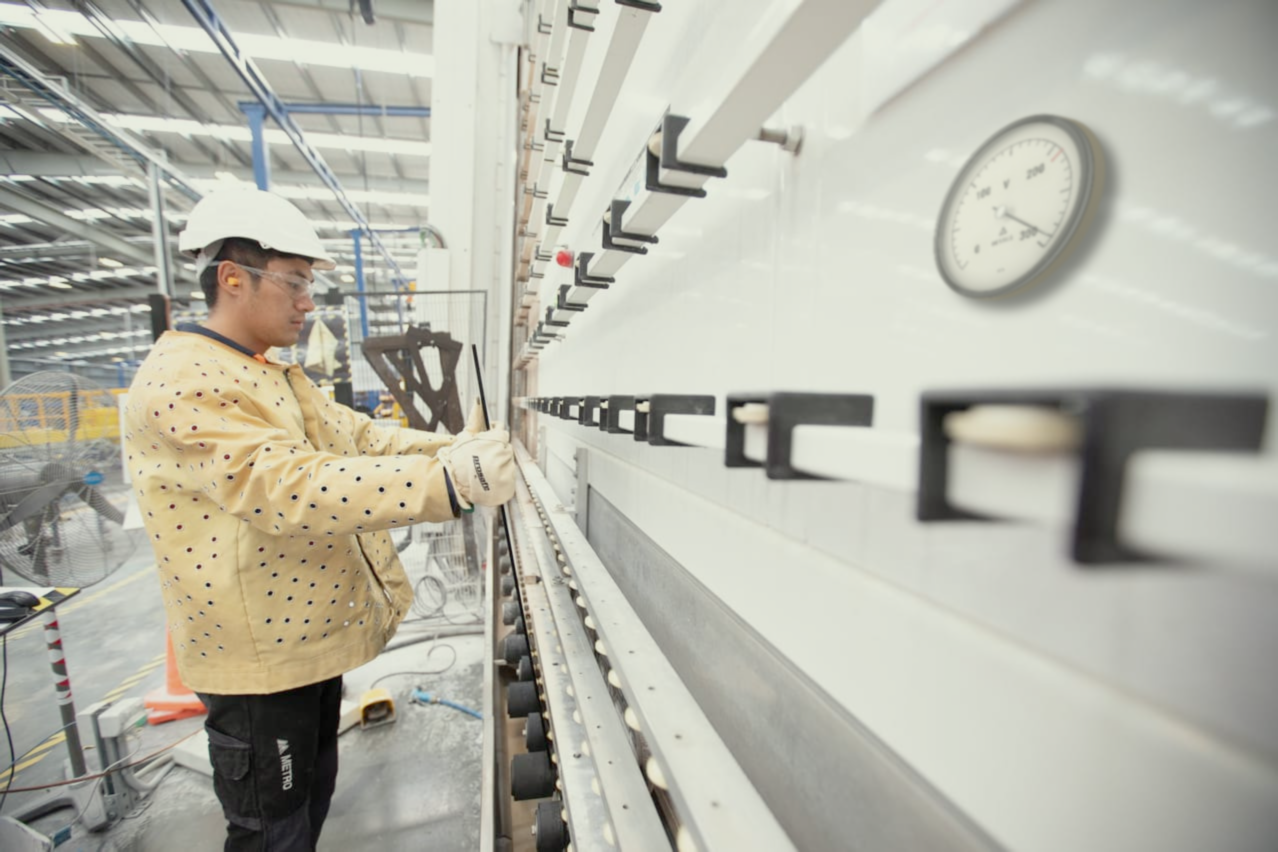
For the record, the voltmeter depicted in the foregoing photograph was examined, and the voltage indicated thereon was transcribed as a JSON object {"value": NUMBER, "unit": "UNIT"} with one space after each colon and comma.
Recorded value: {"value": 290, "unit": "V"}
